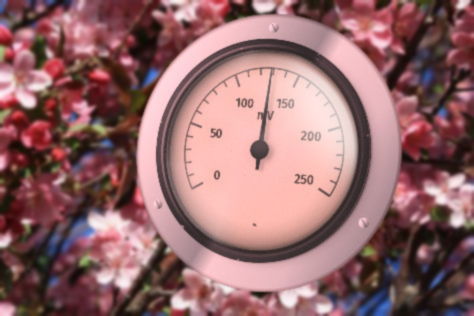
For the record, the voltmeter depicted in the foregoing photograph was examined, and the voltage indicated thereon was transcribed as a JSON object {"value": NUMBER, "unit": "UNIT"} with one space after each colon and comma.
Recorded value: {"value": 130, "unit": "mV"}
